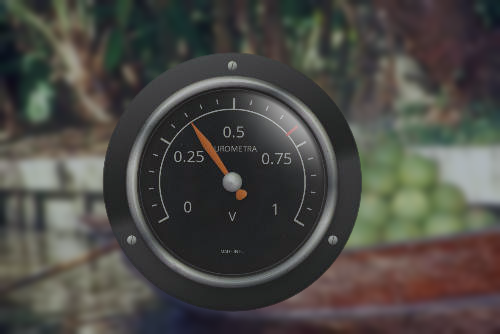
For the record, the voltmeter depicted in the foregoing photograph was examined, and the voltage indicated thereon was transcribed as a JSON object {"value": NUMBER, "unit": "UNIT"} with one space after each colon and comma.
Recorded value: {"value": 0.35, "unit": "V"}
